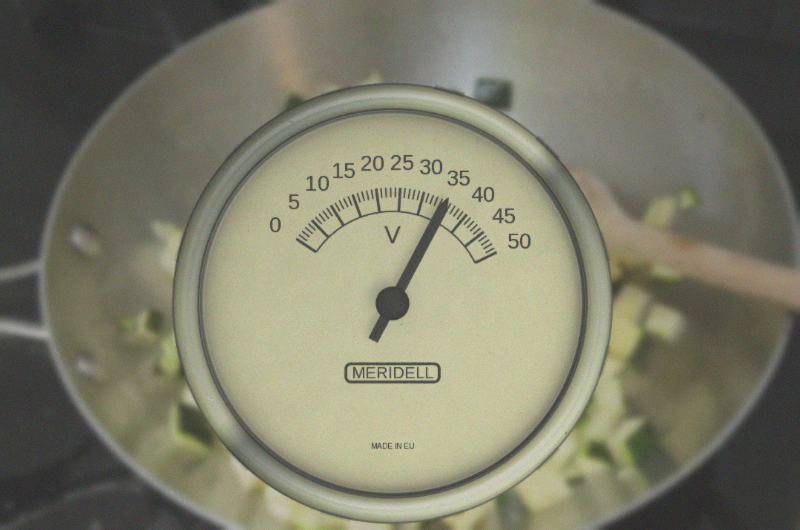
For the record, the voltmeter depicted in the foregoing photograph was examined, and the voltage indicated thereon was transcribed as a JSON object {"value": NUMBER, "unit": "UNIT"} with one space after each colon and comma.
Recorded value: {"value": 35, "unit": "V"}
